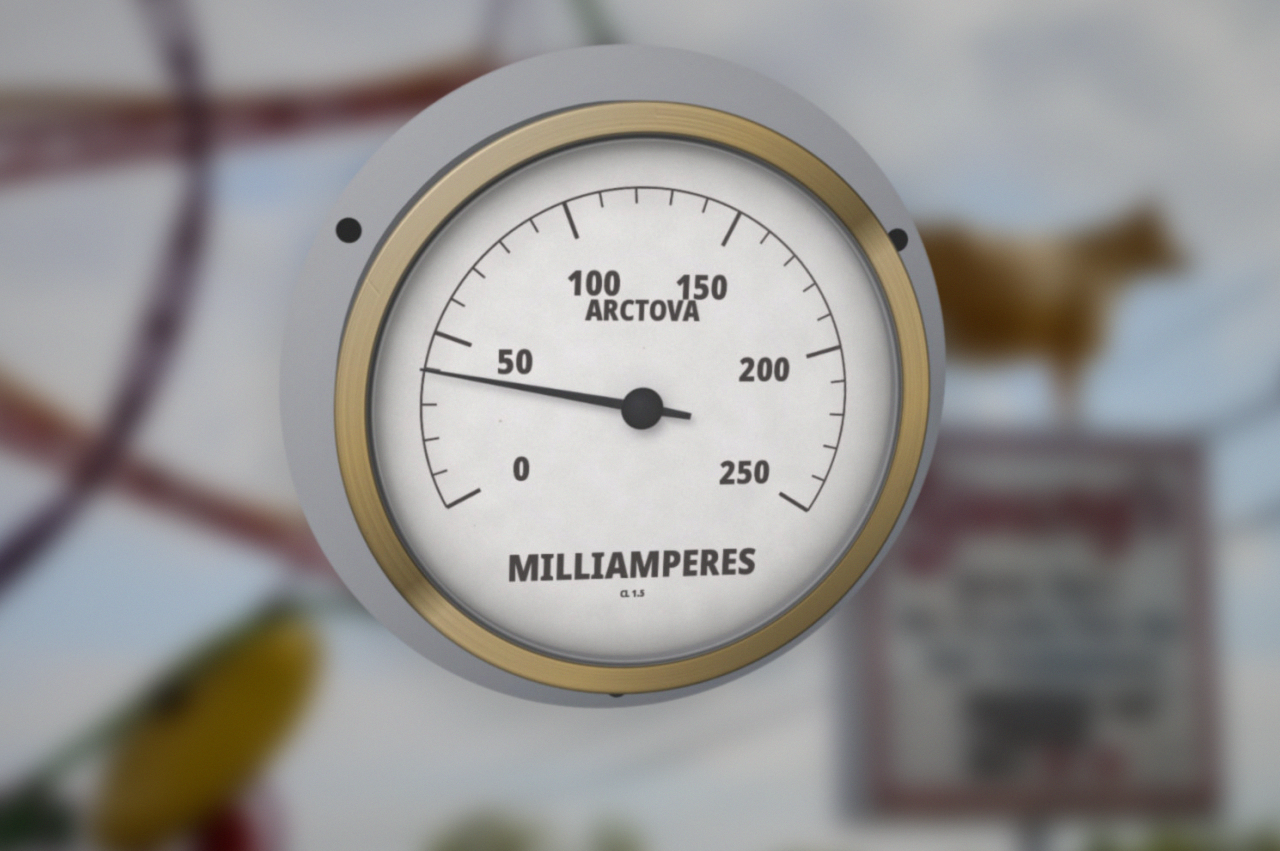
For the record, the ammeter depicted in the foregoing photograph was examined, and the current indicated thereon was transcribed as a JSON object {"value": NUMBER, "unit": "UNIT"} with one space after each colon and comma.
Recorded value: {"value": 40, "unit": "mA"}
